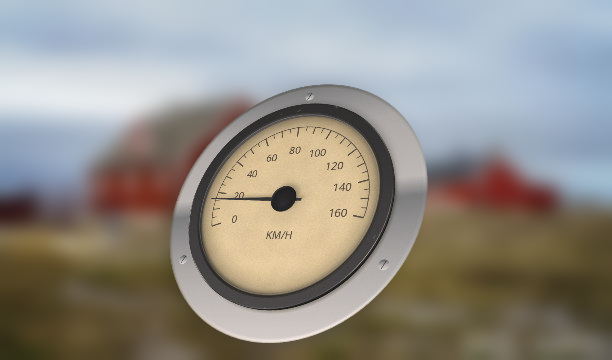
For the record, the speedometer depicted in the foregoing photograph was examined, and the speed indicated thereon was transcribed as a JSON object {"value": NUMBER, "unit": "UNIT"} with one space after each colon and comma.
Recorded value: {"value": 15, "unit": "km/h"}
